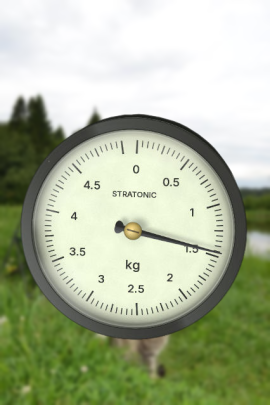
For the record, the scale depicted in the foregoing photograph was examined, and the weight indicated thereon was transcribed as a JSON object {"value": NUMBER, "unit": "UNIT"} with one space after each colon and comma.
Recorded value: {"value": 1.45, "unit": "kg"}
